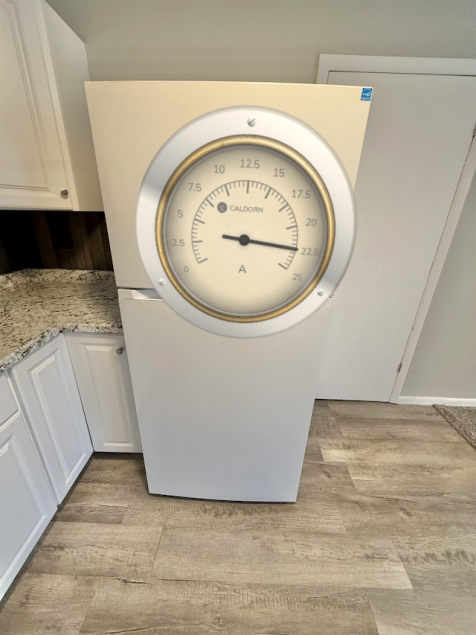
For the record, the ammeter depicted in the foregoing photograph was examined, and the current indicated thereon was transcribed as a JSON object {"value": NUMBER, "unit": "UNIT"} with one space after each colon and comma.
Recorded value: {"value": 22.5, "unit": "A"}
